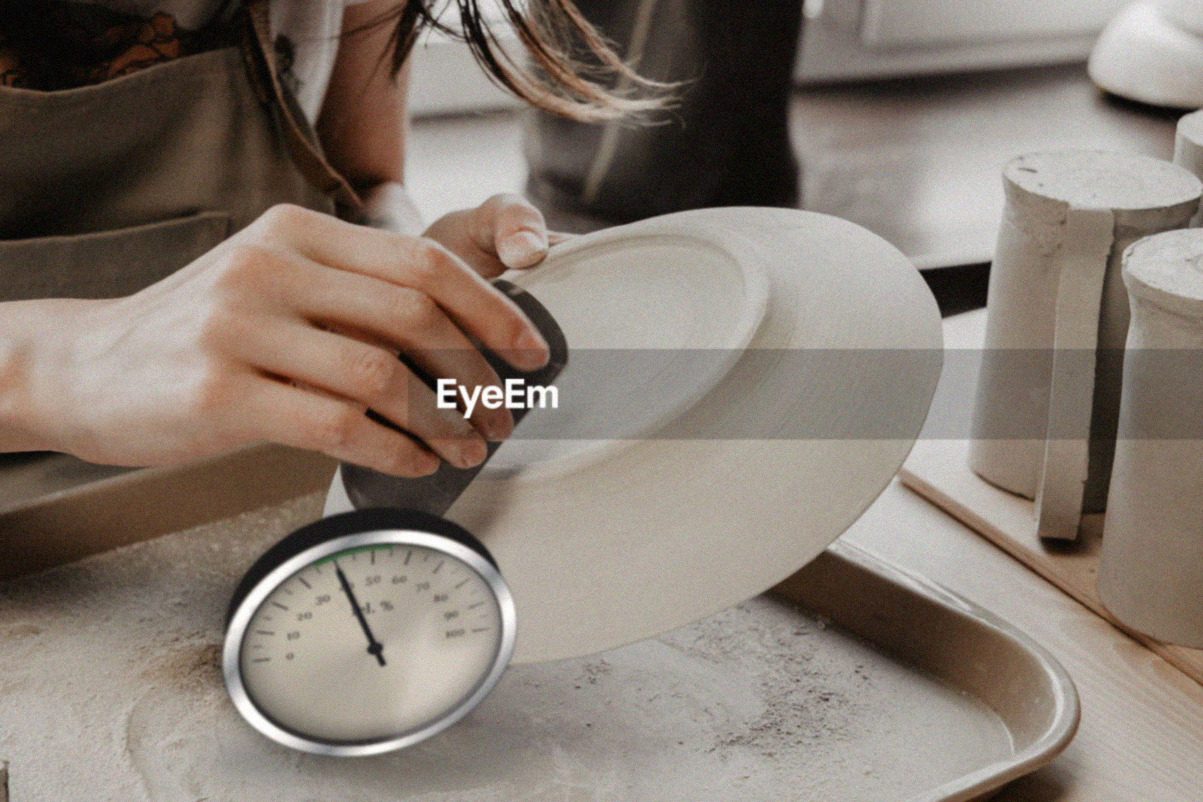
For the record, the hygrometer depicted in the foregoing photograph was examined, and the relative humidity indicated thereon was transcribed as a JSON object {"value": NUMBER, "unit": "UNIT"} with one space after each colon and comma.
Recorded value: {"value": 40, "unit": "%"}
